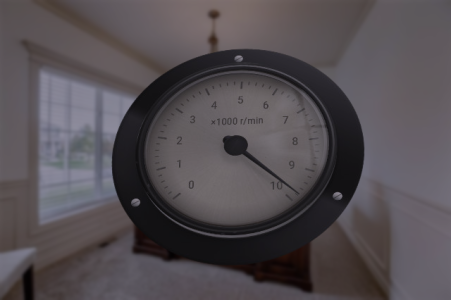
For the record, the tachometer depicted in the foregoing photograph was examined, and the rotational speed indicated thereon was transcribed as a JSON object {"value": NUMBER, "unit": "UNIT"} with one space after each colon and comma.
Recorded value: {"value": 9800, "unit": "rpm"}
